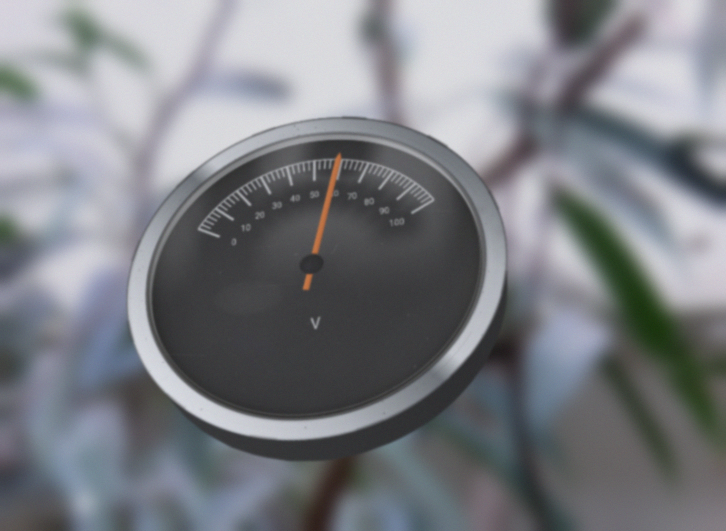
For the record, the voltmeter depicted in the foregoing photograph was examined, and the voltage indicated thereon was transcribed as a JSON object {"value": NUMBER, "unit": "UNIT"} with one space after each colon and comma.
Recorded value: {"value": 60, "unit": "V"}
